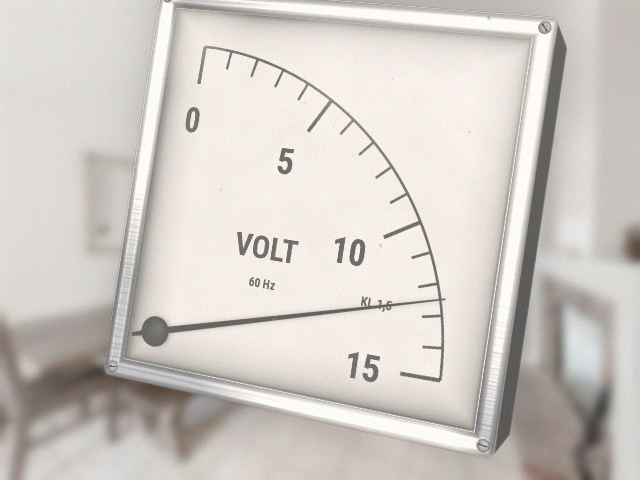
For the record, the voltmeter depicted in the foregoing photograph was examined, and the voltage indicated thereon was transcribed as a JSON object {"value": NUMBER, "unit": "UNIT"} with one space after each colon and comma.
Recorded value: {"value": 12.5, "unit": "V"}
